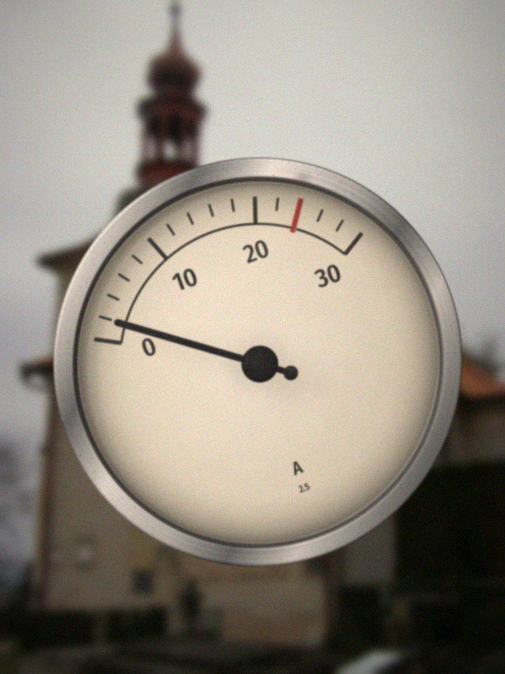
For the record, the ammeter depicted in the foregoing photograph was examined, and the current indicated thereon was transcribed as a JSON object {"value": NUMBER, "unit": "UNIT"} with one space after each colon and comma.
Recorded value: {"value": 2, "unit": "A"}
